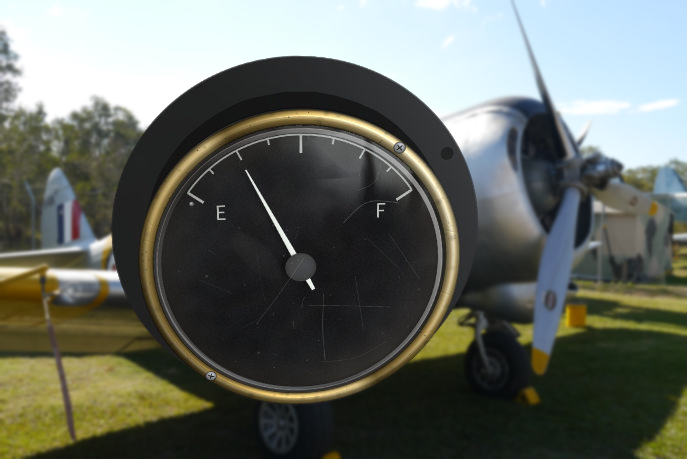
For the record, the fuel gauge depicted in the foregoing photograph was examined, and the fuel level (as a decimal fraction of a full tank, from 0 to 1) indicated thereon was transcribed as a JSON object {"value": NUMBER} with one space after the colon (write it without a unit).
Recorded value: {"value": 0.25}
